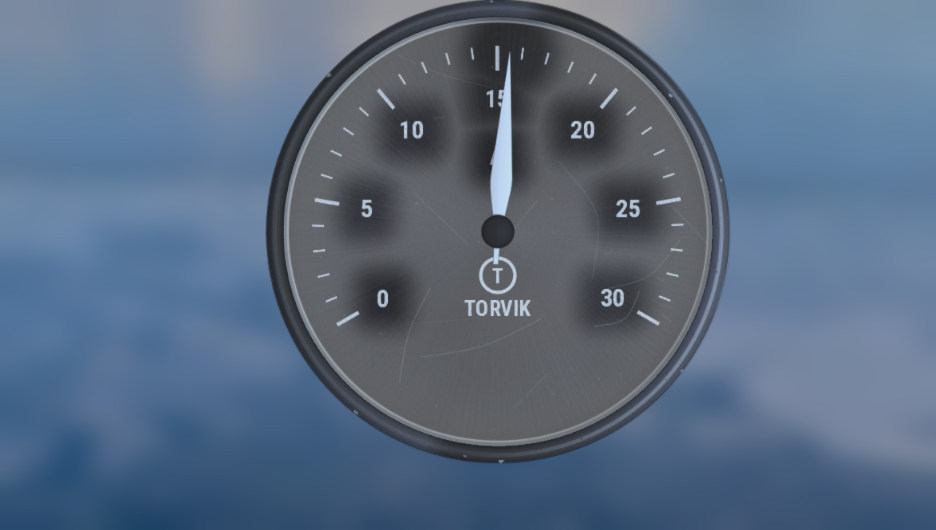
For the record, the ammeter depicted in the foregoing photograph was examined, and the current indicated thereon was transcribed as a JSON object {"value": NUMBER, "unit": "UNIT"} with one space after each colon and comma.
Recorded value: {"value": 15.5, "unit": "A"}
